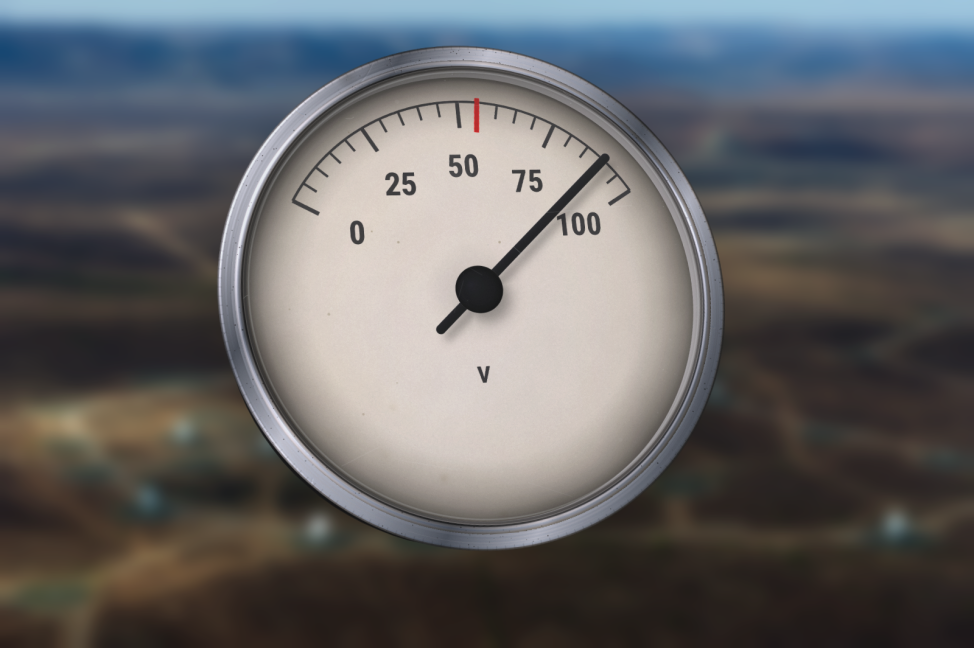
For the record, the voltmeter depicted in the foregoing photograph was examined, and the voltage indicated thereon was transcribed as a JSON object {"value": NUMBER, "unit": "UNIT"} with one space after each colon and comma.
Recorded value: {"value": 90, "unit": "V"}
